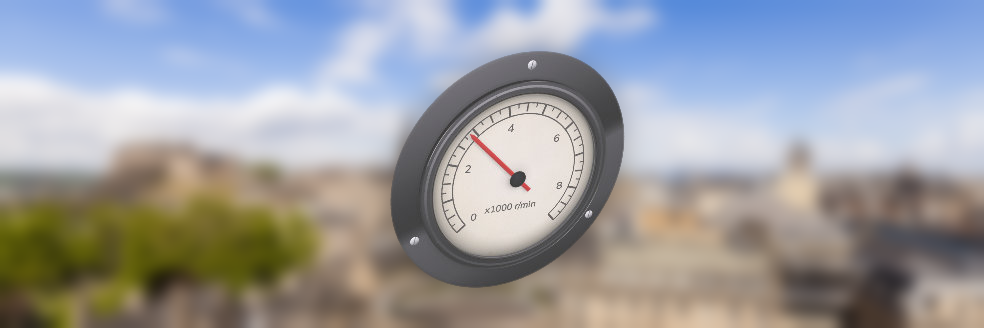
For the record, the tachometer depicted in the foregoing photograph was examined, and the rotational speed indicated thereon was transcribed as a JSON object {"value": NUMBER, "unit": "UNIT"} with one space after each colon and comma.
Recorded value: {"value": 2875, "unit": "rpm"}
